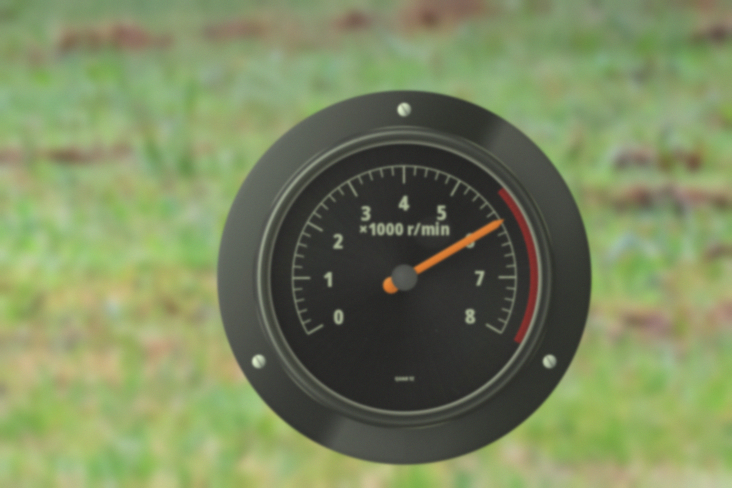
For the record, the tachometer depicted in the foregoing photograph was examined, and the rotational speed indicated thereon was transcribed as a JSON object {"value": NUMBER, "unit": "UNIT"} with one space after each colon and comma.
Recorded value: {"value": 6000, "unit": "rpm"}
